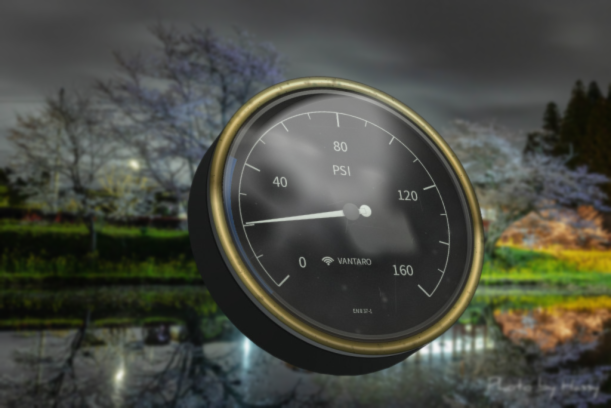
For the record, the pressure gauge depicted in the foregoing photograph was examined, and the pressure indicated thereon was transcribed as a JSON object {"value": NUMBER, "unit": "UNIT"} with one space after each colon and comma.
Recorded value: {"value": 20, "unit": "psi"}
